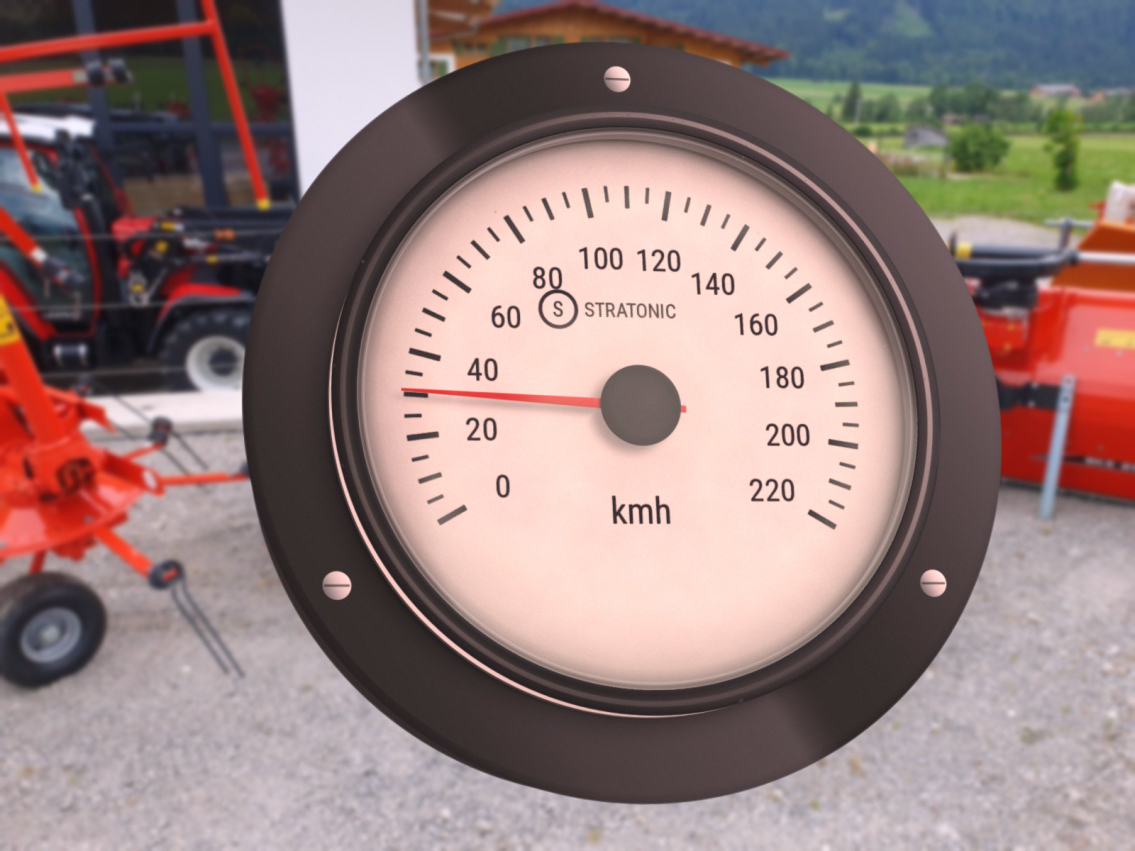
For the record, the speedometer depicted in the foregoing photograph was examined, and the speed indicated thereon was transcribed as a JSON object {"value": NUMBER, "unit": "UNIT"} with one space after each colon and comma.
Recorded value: {"value": 30, "unit": "km/h"}
